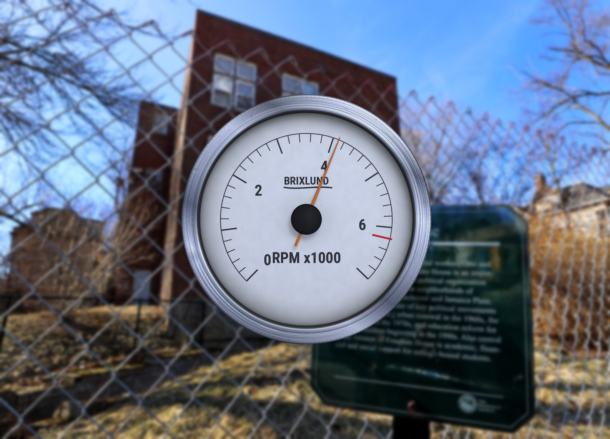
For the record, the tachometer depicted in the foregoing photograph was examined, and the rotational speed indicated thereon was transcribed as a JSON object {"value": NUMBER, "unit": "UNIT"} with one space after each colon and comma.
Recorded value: {"value": 4100, "unit": "rpm"}
